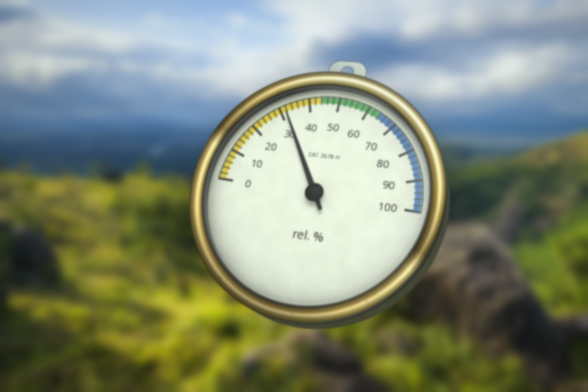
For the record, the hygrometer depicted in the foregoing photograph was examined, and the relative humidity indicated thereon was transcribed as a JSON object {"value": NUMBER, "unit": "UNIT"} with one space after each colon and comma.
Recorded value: {"value": 32, "unit": "%"}
